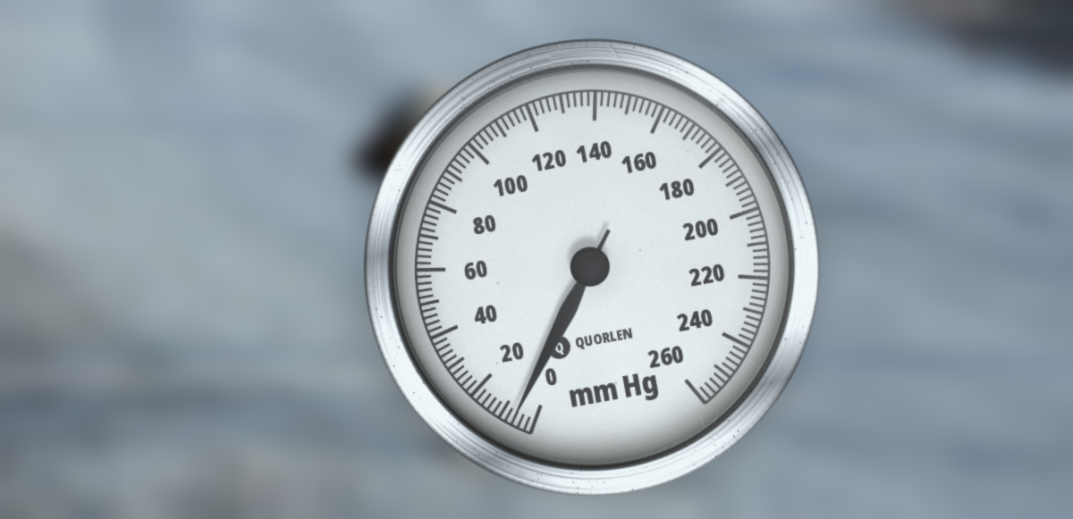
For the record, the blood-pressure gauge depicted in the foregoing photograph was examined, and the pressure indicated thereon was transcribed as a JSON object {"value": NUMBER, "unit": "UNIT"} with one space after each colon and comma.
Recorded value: {"value": 6, "unit": "mmHg"}
